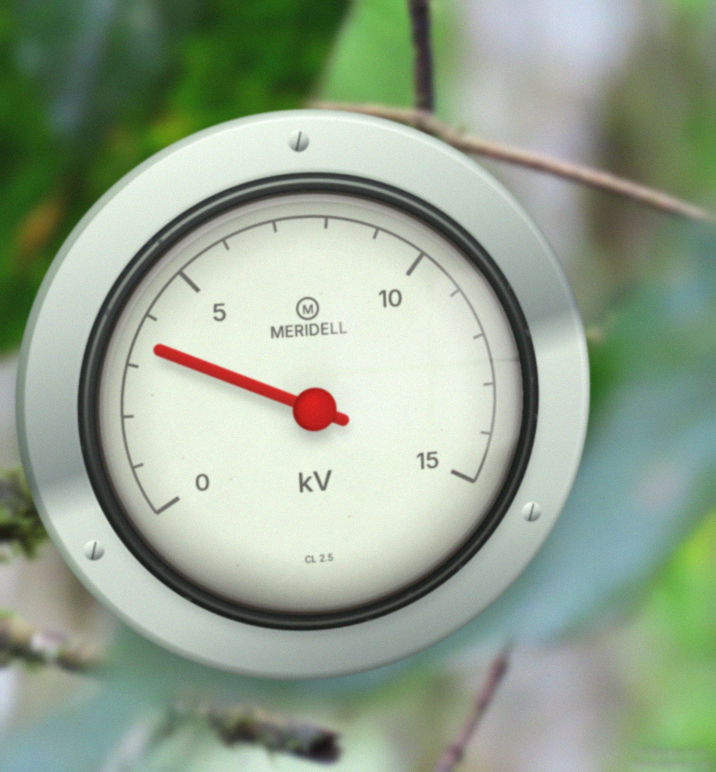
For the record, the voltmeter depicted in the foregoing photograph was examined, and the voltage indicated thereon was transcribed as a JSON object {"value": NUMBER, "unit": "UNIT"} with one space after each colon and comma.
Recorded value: {"value": 3.5, "unit": "kV"}
